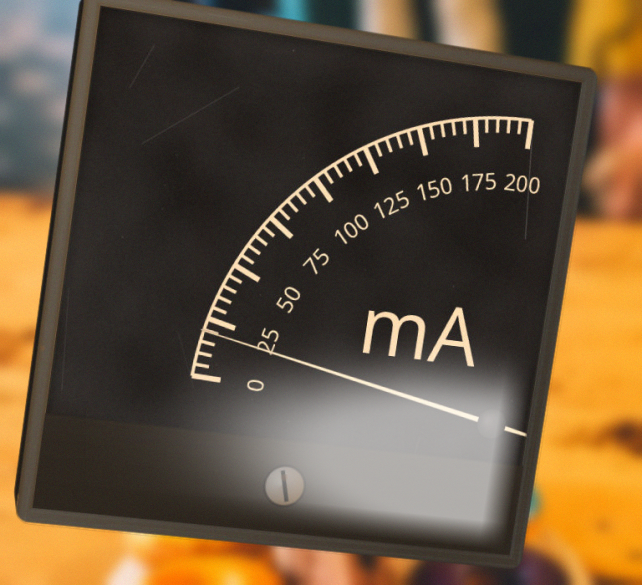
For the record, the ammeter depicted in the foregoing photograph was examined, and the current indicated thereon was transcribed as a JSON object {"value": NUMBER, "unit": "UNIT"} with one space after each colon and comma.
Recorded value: {"value": 20, "unit": "mA"}
